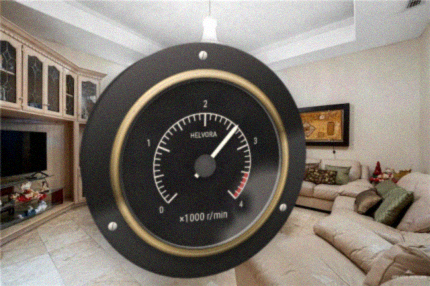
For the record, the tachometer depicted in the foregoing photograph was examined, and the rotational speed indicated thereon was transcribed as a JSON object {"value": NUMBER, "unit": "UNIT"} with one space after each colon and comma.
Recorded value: {"value": 2600, "unit": "rpm"}
